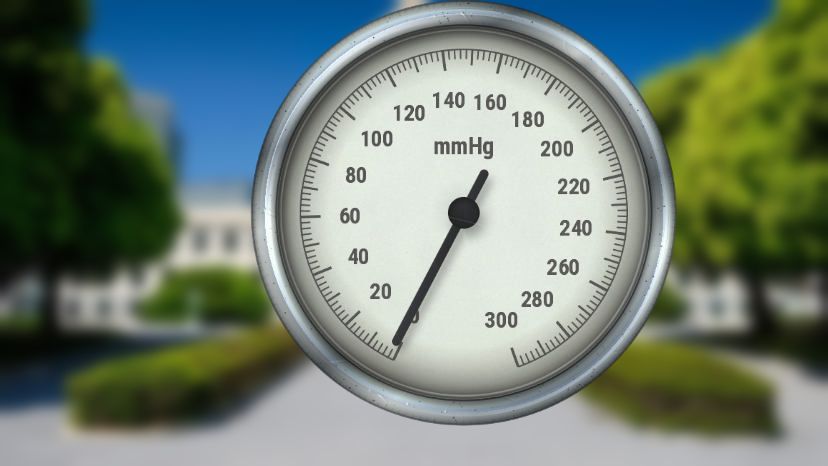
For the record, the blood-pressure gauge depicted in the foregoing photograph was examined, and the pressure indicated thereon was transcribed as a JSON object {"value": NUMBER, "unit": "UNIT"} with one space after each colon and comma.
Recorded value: {"value": 2, "unit": "mmHg"}
